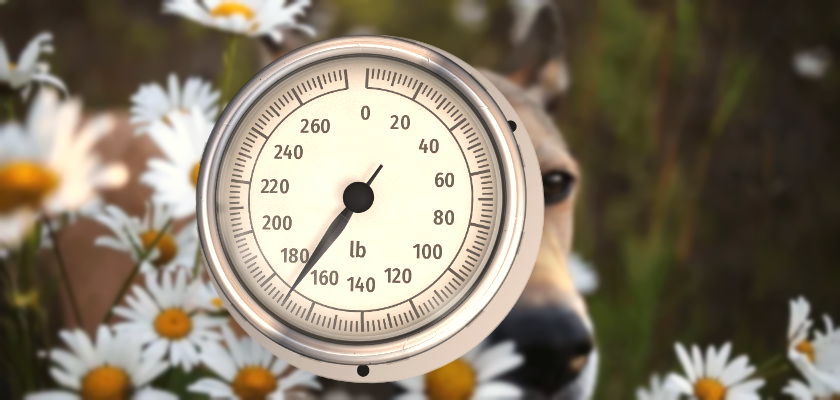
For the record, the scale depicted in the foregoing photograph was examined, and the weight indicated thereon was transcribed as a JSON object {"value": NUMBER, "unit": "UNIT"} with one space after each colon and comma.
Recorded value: {"value": 170, "unit": "lb"}
